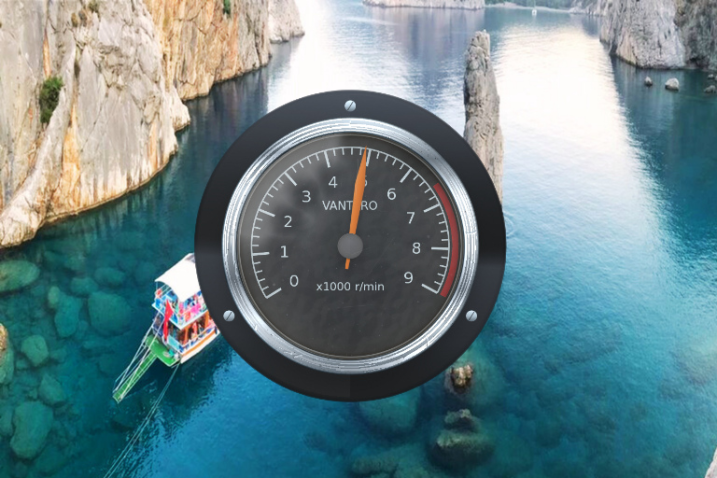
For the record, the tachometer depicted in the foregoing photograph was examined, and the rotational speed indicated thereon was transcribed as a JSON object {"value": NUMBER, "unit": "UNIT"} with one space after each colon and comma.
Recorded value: {"value": 4900, "unit": "rpm"}
